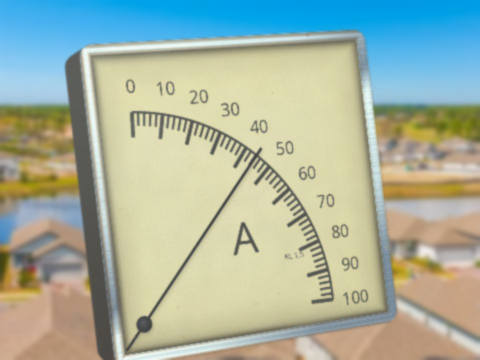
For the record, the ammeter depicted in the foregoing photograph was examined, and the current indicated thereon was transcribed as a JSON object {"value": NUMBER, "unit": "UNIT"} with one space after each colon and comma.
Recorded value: {"value": 44, "unit": "A"}
